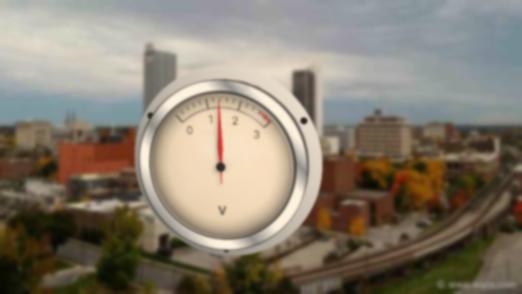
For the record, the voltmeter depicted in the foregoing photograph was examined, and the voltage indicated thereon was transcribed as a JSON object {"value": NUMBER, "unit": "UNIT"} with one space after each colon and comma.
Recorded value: {"value": 1.4, "unit": "V"}
